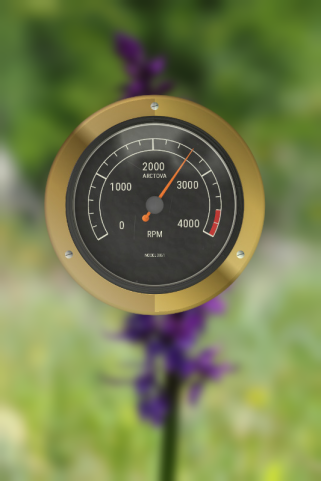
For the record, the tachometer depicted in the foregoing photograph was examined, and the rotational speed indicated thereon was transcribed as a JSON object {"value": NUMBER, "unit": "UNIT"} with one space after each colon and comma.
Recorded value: {"value": 2600, "unit": "rpm"}
